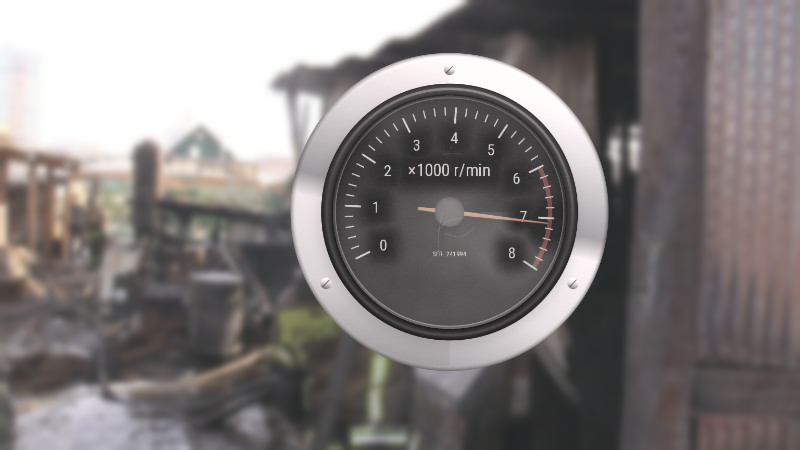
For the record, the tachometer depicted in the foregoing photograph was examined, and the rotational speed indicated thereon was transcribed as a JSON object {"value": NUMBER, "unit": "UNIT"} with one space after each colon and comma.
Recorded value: {"value": 7100, "unit": "rpm"}
